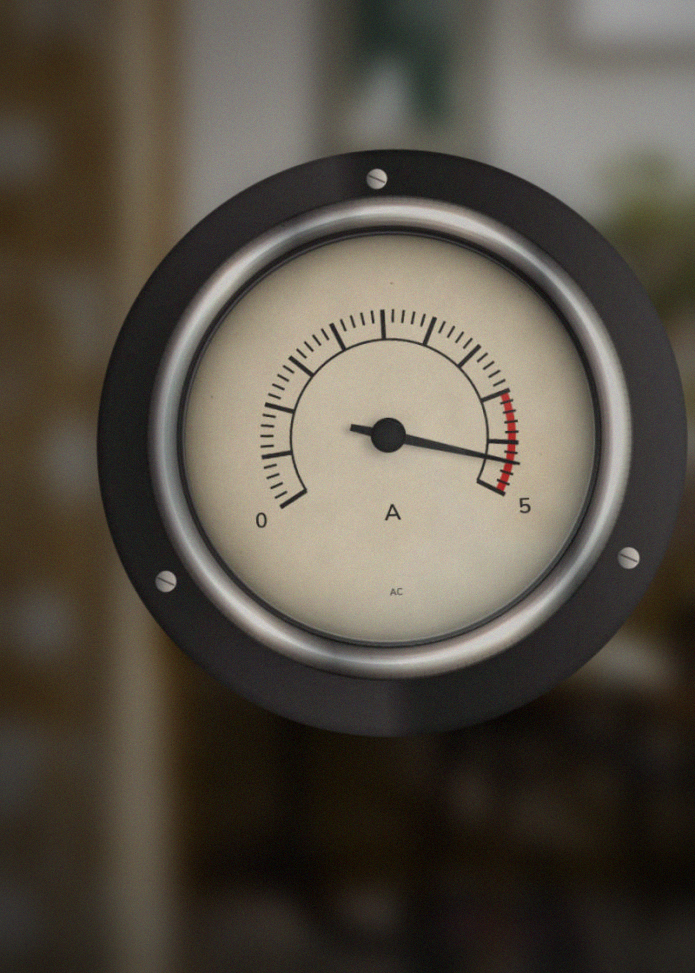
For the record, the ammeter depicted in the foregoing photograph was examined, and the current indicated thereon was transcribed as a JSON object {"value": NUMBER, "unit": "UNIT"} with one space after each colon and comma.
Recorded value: {"value": 4.7, "unit": "A"}
